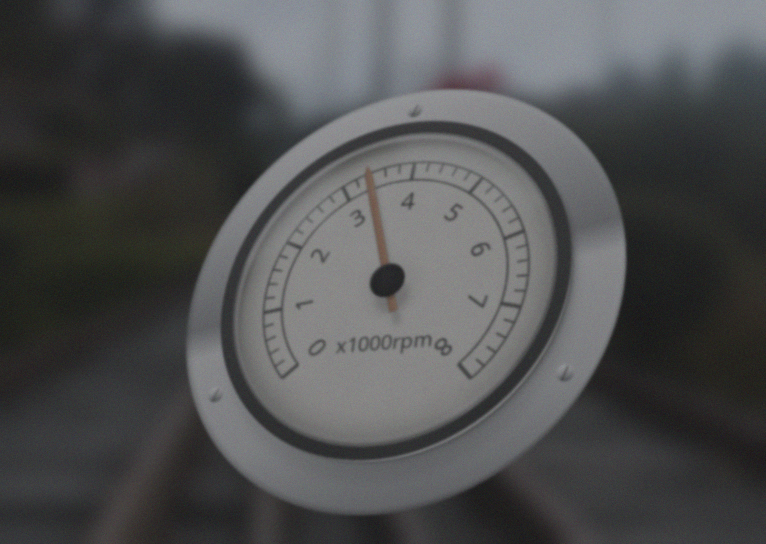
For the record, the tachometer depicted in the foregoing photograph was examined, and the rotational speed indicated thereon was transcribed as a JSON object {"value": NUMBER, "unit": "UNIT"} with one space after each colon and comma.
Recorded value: {"value": 3400, "unit": "rpm"}
